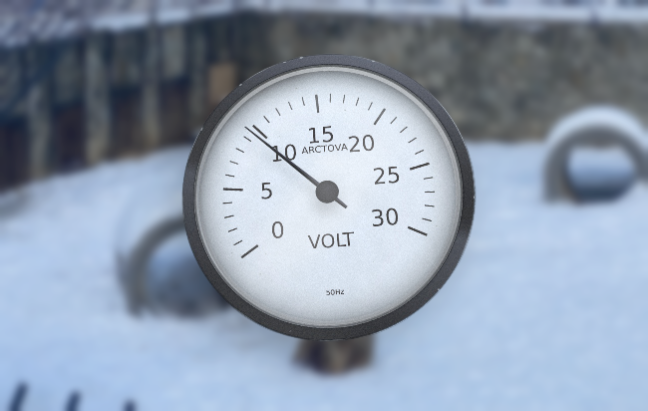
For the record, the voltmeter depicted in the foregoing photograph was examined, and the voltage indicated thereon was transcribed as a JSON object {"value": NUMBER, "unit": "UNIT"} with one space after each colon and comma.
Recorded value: {"value": 9.5, "unit": "V"}
